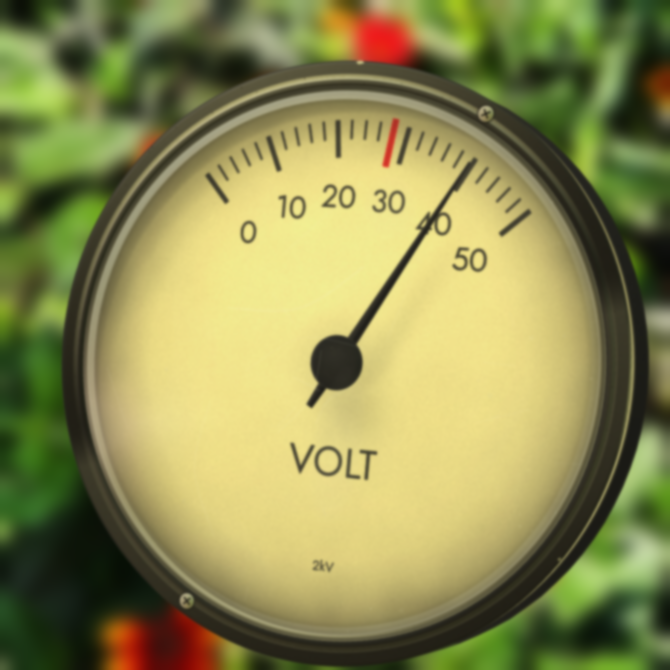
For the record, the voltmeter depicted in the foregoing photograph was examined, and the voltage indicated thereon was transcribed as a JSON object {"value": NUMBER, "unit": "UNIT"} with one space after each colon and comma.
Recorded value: {"value": 40, "unit": "V"}
